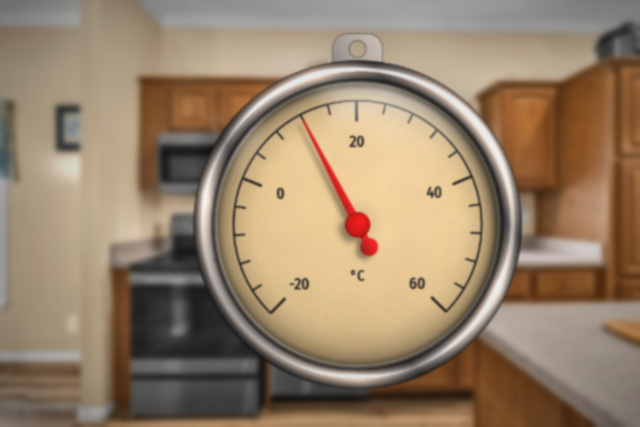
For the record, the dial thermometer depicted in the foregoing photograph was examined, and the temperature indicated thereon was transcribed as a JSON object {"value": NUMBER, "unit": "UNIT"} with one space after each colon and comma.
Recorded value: {"value": 12, "unit": "°C"}
